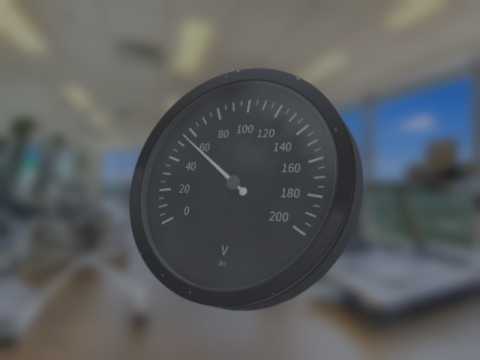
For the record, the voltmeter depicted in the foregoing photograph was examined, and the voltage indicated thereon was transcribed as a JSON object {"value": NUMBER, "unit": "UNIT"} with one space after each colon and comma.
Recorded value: {"value": 55, "unit": "V"}
